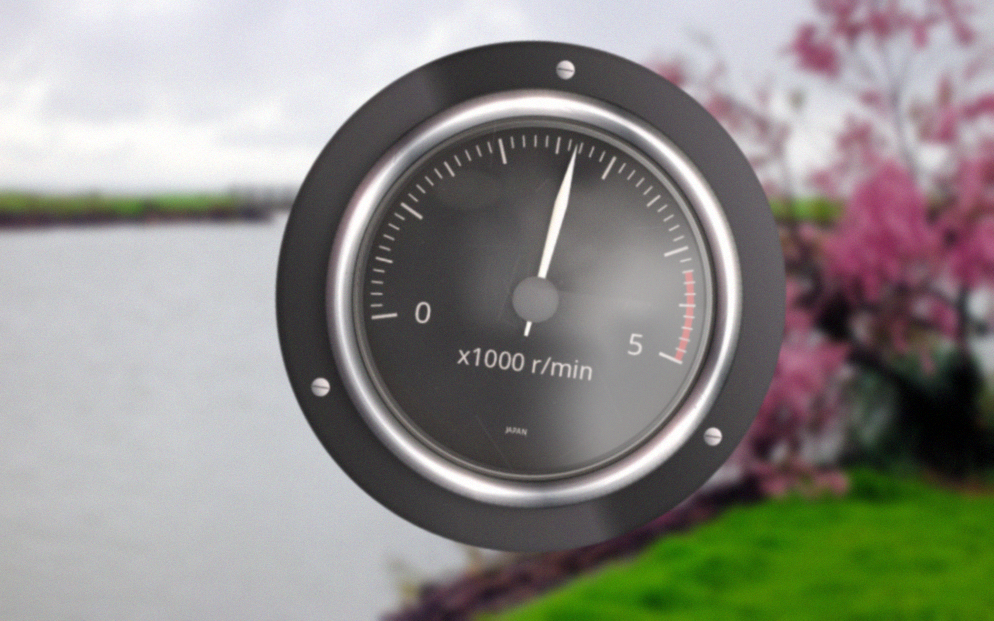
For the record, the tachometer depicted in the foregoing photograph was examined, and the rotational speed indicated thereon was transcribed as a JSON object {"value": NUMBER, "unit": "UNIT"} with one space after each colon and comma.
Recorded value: {"value": 2650, "unit": "rpm"}
